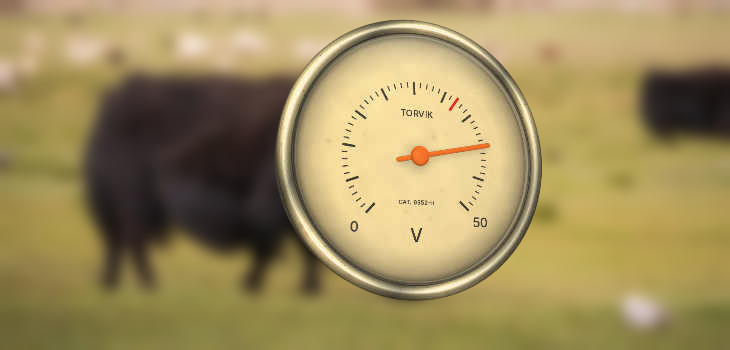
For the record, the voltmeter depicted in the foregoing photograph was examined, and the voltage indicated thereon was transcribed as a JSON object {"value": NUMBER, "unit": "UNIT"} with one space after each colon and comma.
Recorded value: {"value": 40, "unit": "V"}
